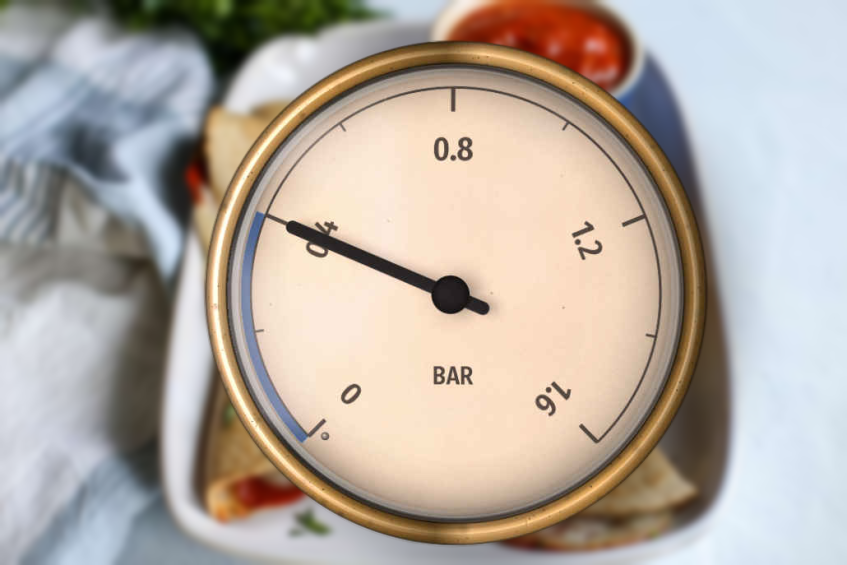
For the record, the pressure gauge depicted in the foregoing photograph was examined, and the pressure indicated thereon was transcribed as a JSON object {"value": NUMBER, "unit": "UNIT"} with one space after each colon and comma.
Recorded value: {"value": 0.4, "unit": "bar"}
